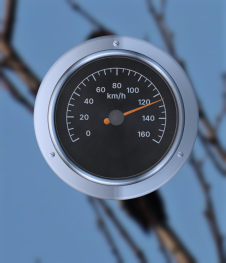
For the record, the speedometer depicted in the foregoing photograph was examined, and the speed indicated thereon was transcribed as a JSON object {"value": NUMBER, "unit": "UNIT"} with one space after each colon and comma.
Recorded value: {"value": 125, "unit": "km/h"}
